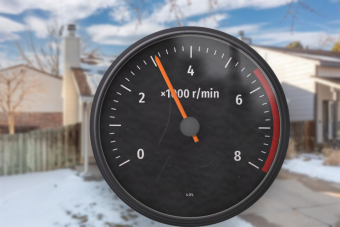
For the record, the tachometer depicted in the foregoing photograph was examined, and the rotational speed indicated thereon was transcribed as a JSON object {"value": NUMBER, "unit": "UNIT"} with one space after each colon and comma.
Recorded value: {"value": 3100, "unit": "rpm"}
